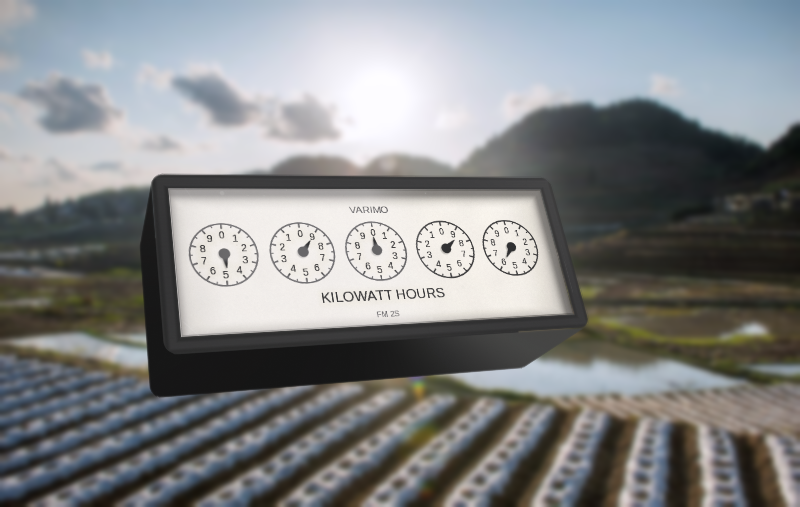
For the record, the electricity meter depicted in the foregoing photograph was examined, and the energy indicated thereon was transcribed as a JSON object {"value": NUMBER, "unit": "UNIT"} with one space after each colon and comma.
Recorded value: {"value": 48986, "unit": "kWh"}
